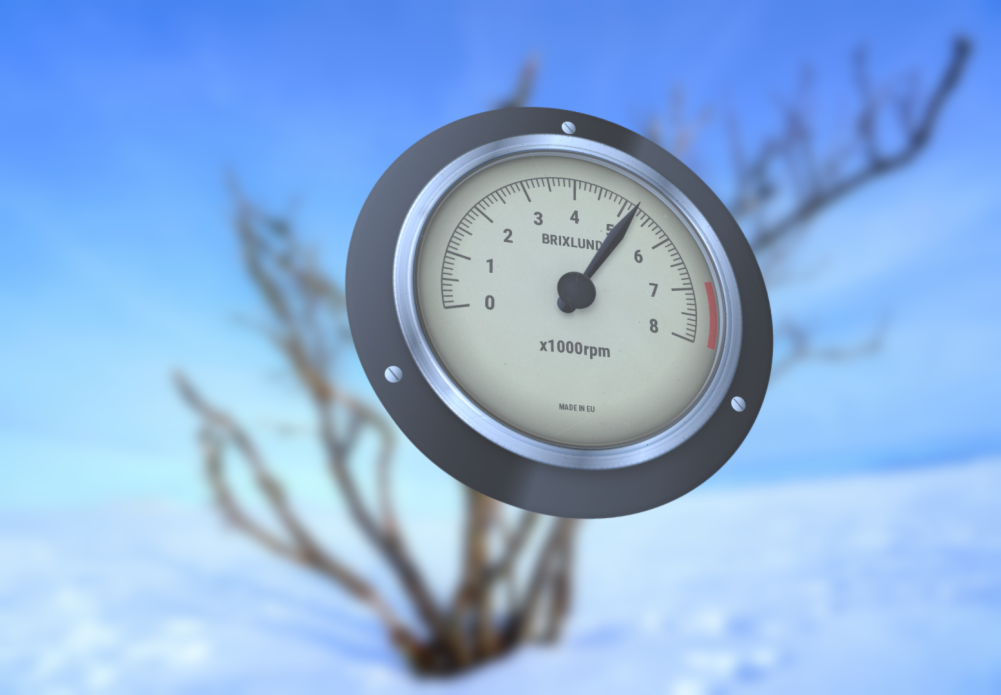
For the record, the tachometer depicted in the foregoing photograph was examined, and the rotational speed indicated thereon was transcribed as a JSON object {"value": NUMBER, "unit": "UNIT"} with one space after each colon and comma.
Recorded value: {"value": 5200, "unit": "rpm"}
